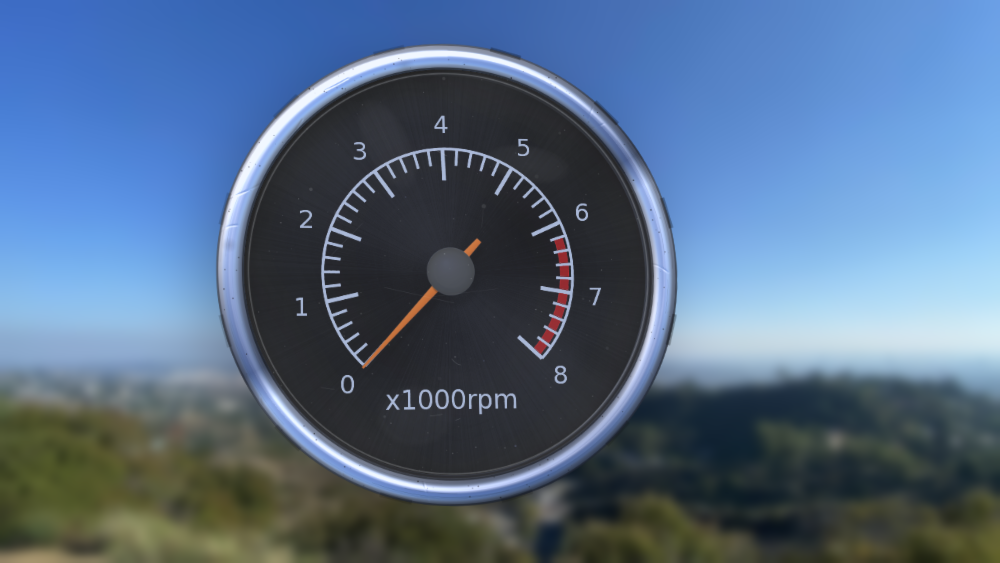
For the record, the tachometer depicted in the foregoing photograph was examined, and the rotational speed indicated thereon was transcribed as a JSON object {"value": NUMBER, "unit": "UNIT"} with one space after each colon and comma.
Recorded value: {"value": 0, "unit": "rpm"}
